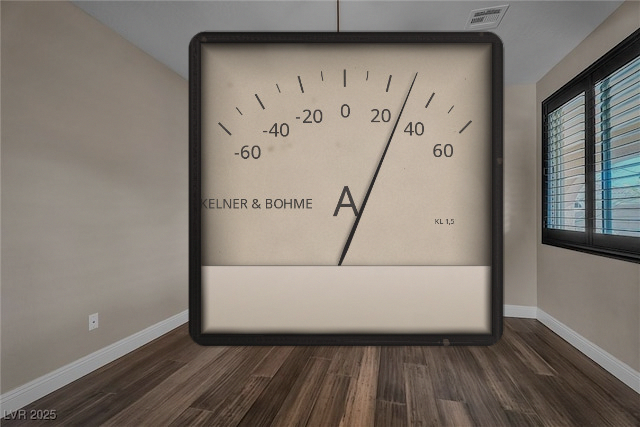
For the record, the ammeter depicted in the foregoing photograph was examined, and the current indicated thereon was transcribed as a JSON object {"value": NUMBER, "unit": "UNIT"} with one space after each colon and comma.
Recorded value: {"value": 30, "unit": "A"}
